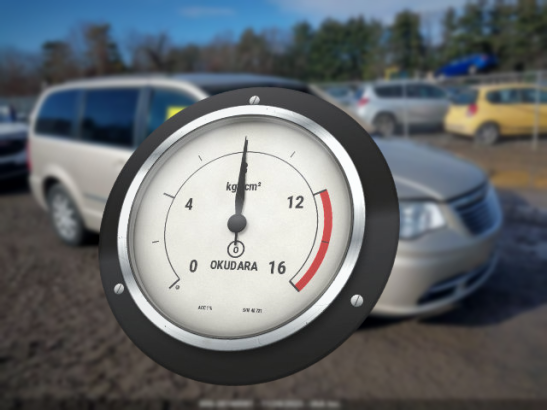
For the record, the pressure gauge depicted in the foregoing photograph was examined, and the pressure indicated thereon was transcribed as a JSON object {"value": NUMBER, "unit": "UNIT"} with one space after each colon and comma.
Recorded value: {"value": 8, "unit": "kg/cm²"}
